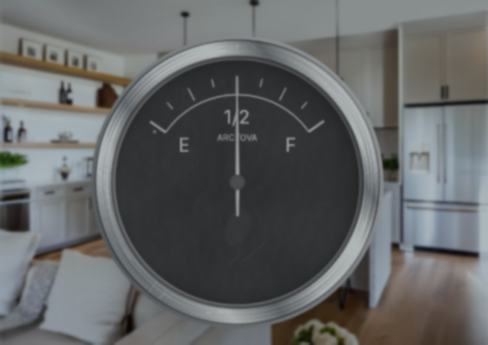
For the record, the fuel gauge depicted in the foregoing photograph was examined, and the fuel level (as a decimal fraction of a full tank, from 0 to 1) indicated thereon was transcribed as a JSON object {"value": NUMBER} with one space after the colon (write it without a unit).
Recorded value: {"value": 0.5}
